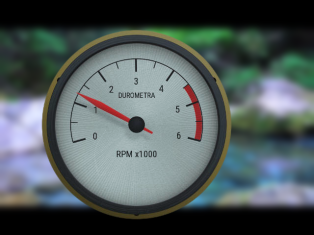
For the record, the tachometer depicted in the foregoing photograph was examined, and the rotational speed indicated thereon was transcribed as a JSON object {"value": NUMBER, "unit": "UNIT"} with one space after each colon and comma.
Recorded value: {"value": 1250, "unit": "rpm"}
